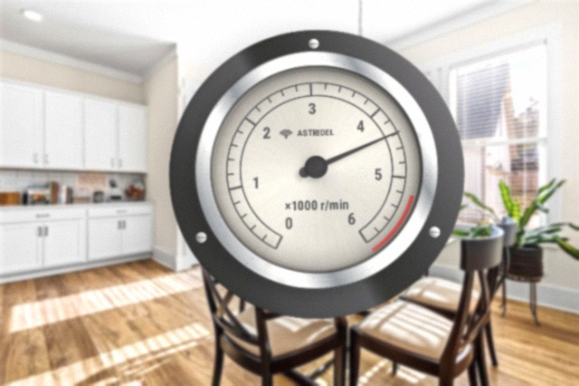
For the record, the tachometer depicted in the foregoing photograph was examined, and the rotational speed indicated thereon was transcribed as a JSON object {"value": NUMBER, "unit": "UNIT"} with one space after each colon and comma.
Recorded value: {"value": 4400, "unit": "rpm"}
